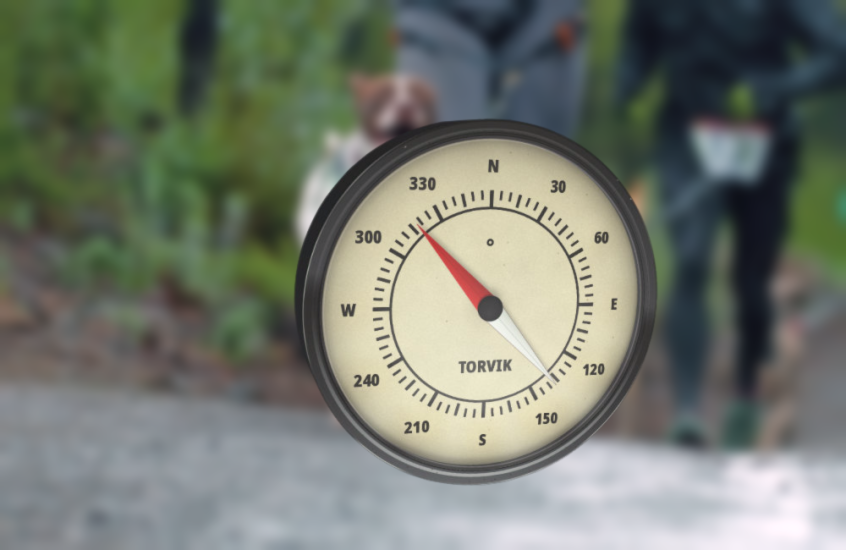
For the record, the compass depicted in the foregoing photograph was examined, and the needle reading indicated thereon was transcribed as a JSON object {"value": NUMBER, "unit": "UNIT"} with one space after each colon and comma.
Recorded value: {"value": 317.5, "unit": "°"}
